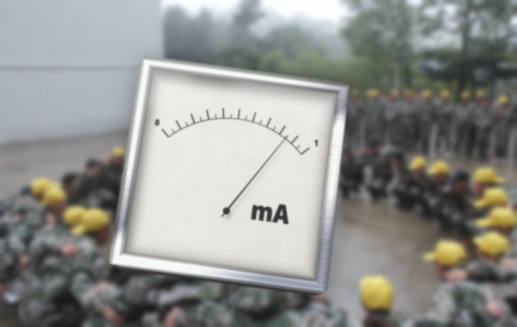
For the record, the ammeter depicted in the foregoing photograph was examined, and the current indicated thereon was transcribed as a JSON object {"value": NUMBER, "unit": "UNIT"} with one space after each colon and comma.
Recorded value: {"value": 0.85, "unit": "mA"}
